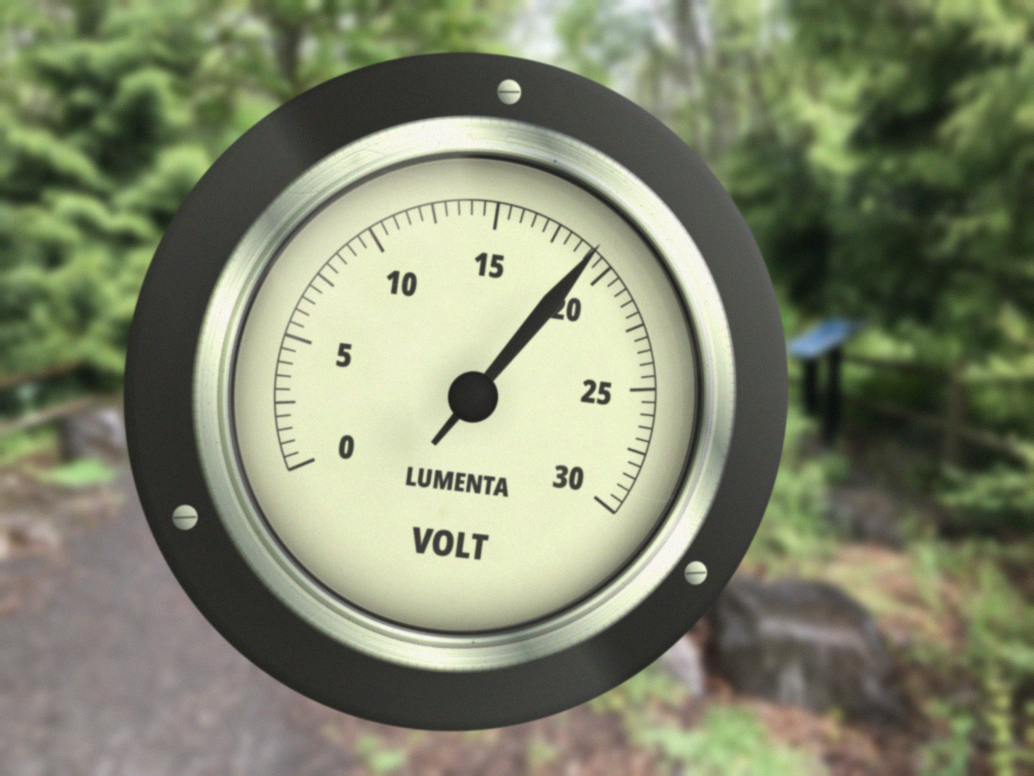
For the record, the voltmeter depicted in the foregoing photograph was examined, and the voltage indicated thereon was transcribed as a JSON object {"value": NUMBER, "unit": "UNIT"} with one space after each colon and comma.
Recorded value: {"value": 19, "unit": "V"}
